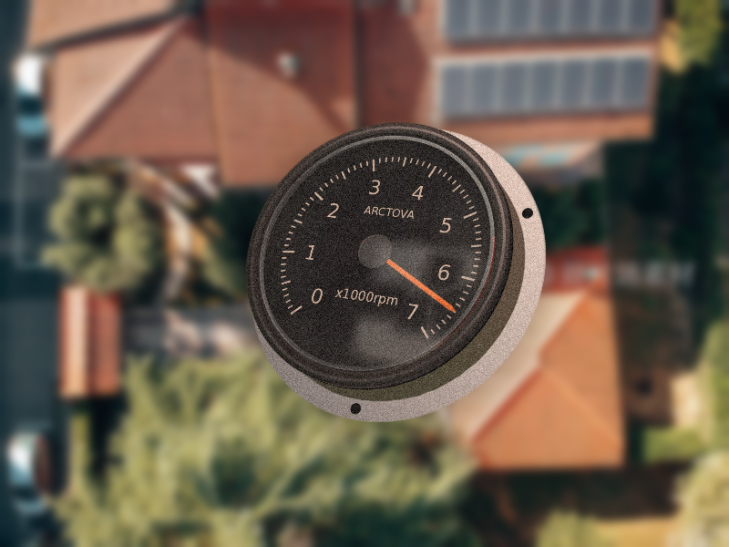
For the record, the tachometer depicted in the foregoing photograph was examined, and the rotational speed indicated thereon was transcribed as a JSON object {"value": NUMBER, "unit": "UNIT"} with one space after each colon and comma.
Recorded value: {"value": 6500, "unit": "rpm"}
